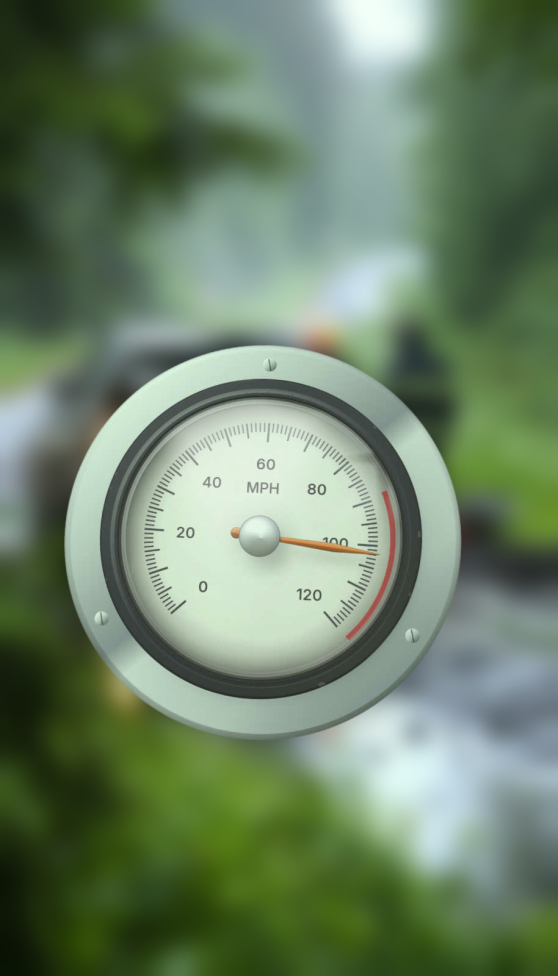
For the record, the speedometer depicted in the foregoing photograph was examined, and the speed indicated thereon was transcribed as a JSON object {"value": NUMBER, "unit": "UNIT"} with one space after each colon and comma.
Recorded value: {"value": 102, "unit": "mph"}
